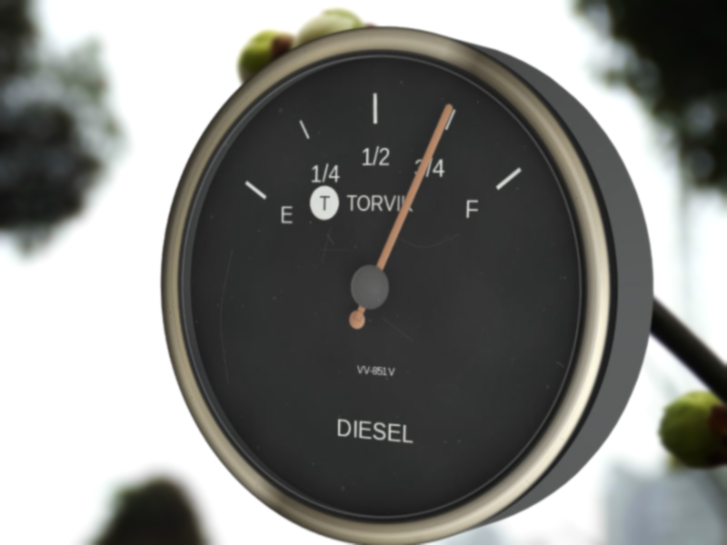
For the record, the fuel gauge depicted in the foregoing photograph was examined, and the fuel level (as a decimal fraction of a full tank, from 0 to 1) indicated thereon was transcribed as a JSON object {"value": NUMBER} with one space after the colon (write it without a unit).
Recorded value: {"value": 0.75}
